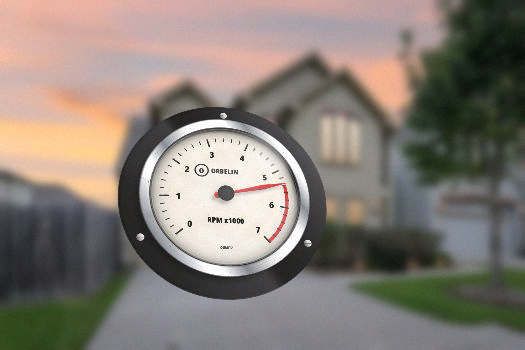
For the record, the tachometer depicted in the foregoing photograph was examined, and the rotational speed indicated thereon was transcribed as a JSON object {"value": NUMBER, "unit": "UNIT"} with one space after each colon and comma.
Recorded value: {"value": 5400, "unit": "rpm"}
